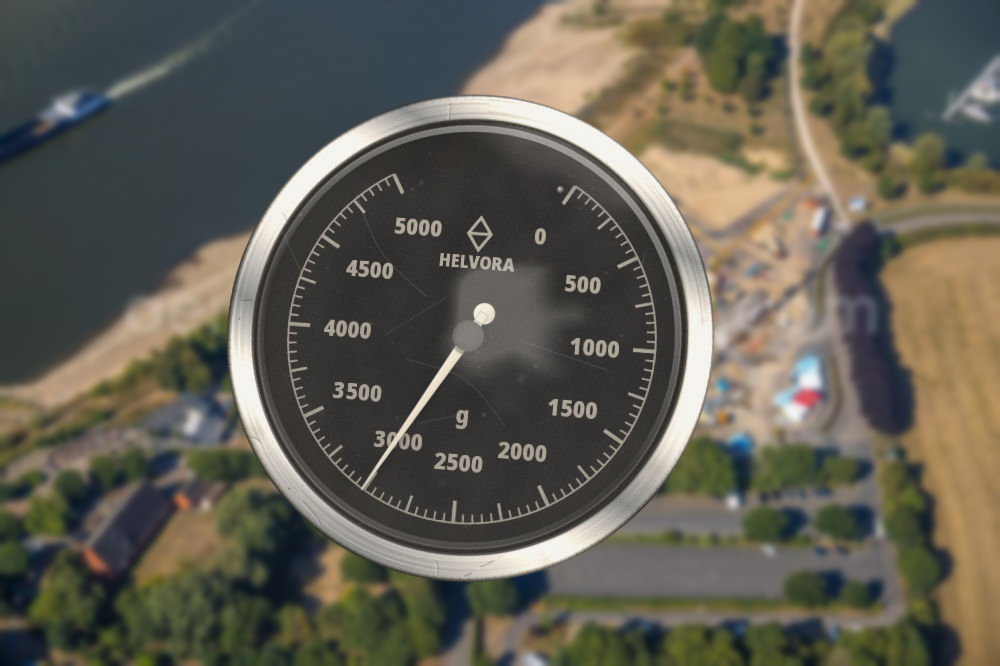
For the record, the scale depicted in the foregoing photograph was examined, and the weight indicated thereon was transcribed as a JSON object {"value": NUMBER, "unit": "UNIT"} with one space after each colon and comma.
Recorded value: {"value": 3000, "unit": "g"}
